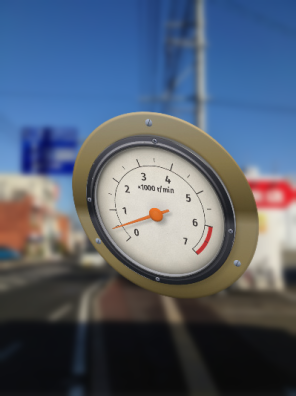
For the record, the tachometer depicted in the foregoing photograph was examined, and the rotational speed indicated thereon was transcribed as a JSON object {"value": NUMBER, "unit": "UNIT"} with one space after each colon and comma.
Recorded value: {"value": 500, "unit": "rpm"}
